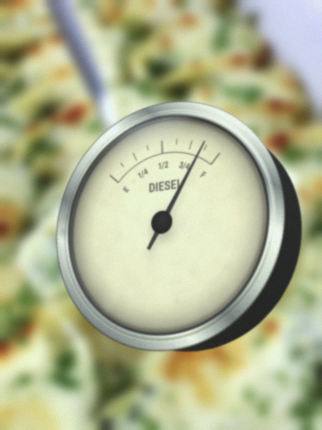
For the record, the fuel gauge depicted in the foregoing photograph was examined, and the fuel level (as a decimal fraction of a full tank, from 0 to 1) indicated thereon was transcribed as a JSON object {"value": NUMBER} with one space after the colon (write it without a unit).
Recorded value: {"value": 0.875}
